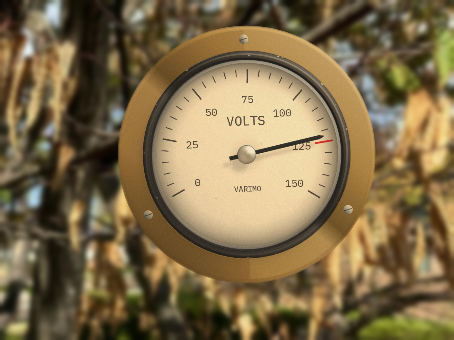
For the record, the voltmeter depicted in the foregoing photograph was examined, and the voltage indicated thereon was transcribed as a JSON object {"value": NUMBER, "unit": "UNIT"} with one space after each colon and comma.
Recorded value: {"value": 122.5, "unit": "V"}
